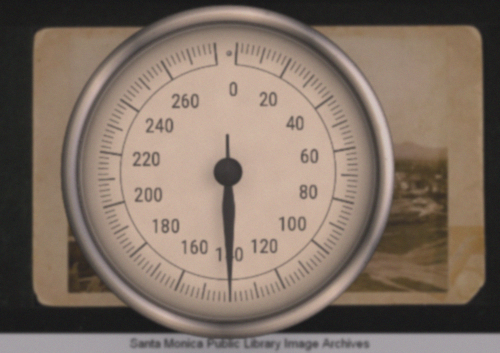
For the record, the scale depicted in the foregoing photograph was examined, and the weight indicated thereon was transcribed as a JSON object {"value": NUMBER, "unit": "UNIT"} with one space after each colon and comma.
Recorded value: {"value": 140, "unit": "lb"}
